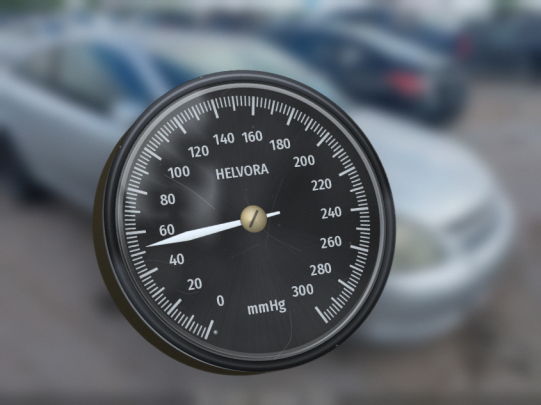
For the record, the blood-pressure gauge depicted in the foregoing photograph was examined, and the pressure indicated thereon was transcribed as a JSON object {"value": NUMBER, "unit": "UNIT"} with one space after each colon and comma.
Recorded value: {"value": 52, "unit": "mmHg"}
